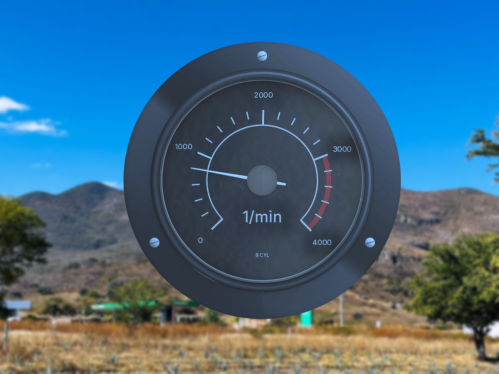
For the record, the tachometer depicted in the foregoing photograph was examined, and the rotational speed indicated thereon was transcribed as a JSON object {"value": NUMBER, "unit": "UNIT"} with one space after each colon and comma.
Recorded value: {"value": 800, "unit": "rpm"}
